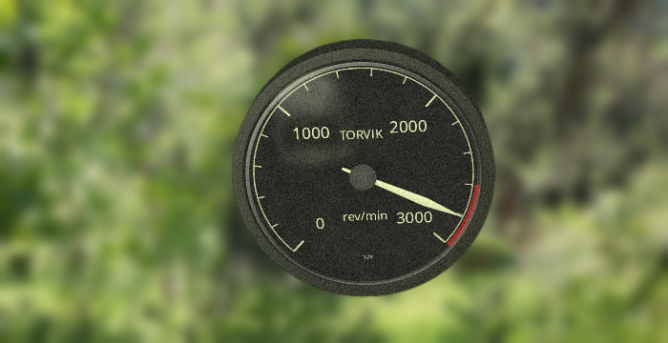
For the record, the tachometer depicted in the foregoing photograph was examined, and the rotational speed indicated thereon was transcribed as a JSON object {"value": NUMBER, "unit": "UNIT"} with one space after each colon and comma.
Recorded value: {"value": 2800, "unit": "rpm"}
